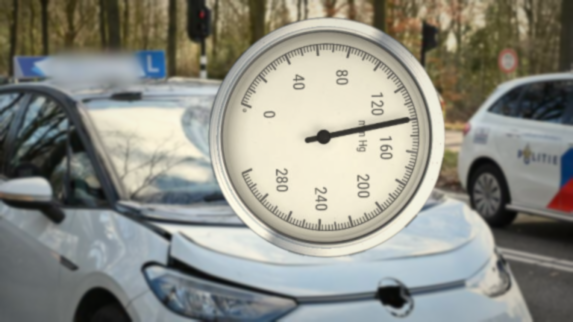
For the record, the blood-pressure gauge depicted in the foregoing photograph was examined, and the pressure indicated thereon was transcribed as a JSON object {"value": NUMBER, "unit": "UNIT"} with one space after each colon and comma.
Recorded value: {"value": 140, "unit": "mmHg"}
